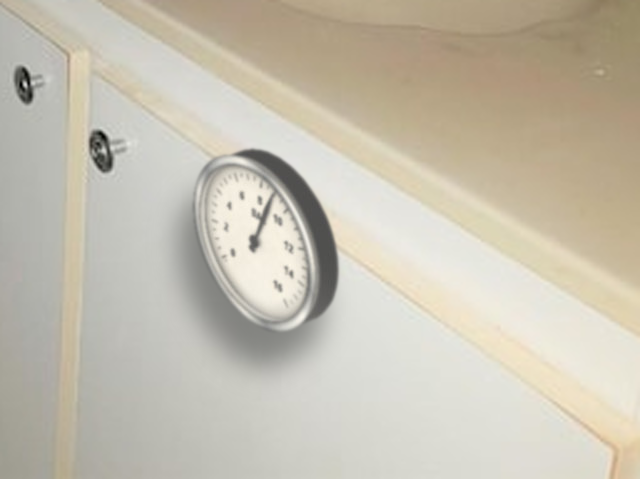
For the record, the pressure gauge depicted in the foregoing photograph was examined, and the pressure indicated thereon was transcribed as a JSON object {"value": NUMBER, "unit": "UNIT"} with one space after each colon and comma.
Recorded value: {"value": 9, "unit": "bar"}
